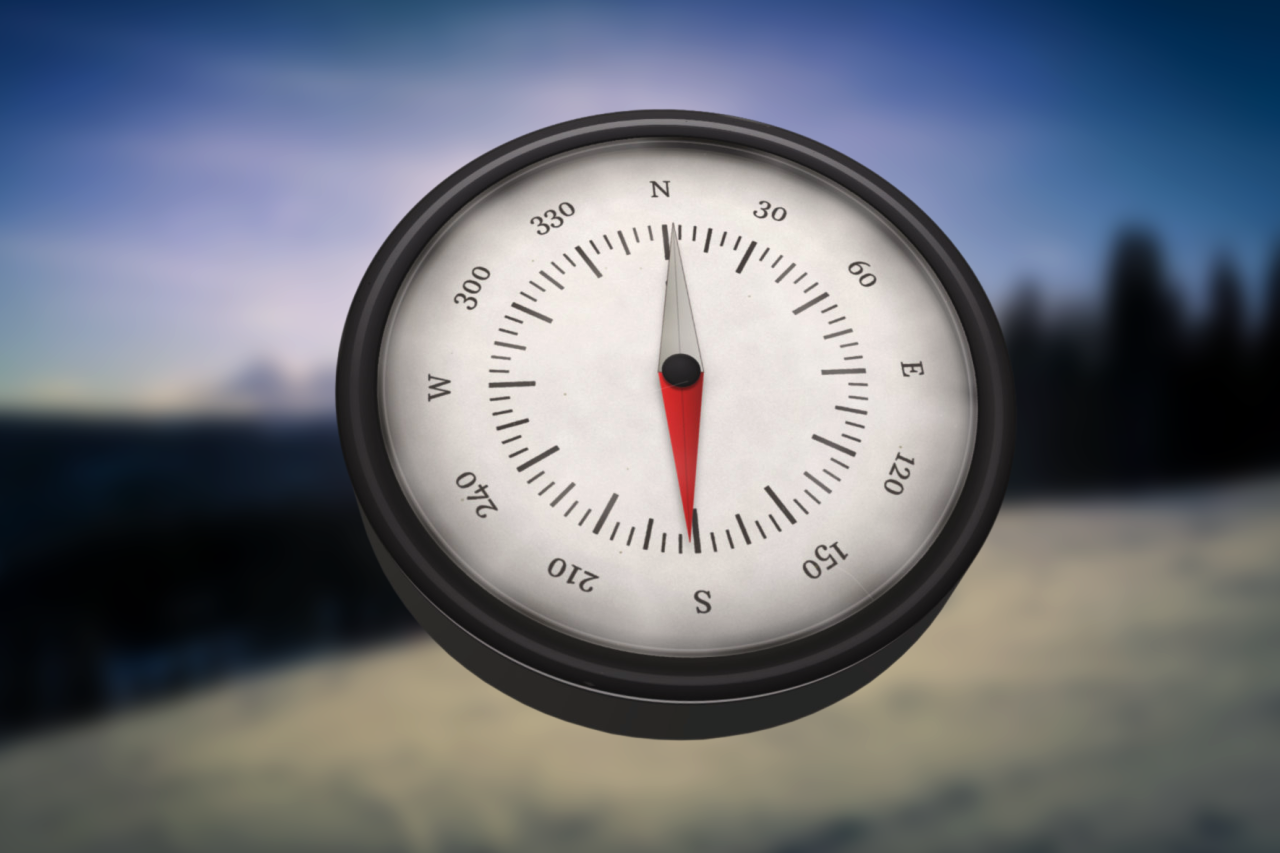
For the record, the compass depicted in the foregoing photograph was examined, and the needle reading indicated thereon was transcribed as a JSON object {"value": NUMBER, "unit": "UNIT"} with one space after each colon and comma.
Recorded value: {"value": 182.5, "unit": "°"}
